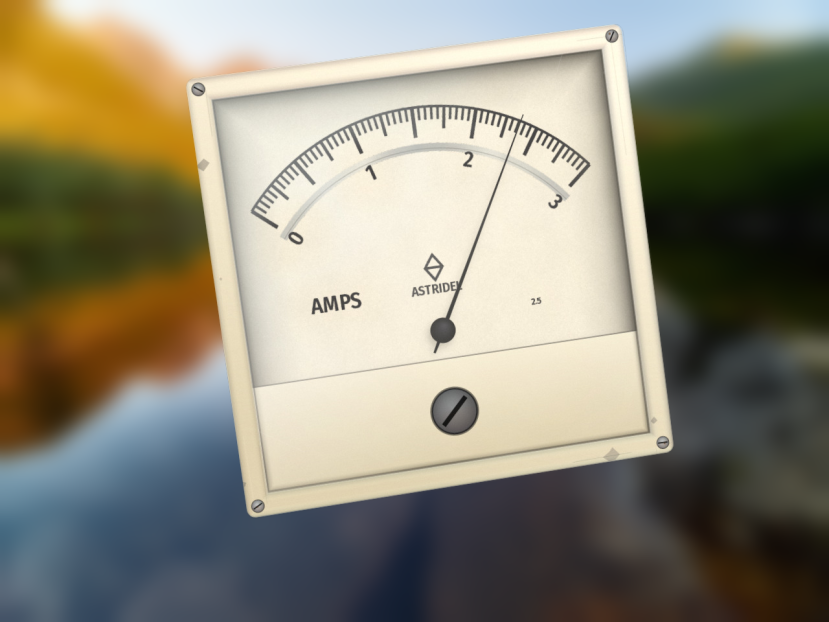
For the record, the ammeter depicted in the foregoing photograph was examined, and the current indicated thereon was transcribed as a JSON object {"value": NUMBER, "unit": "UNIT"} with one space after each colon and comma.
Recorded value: {"value": 2.35, "unit": "A"}
